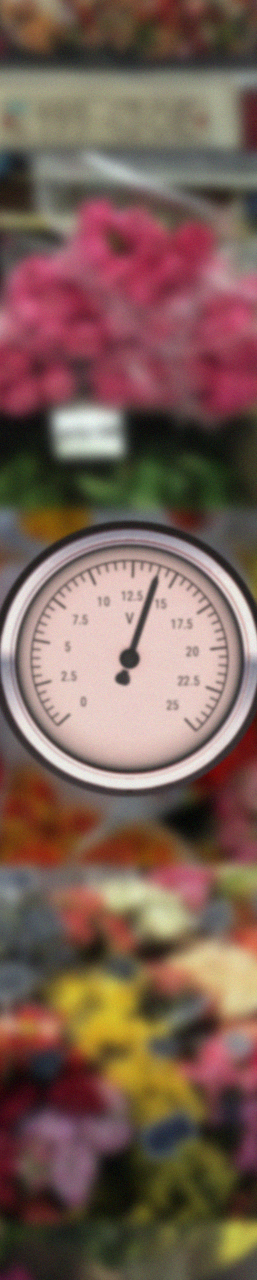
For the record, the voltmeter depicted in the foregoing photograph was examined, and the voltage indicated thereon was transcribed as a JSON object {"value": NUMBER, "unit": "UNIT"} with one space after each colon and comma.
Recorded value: {"value": 14, "unit": "V"}
